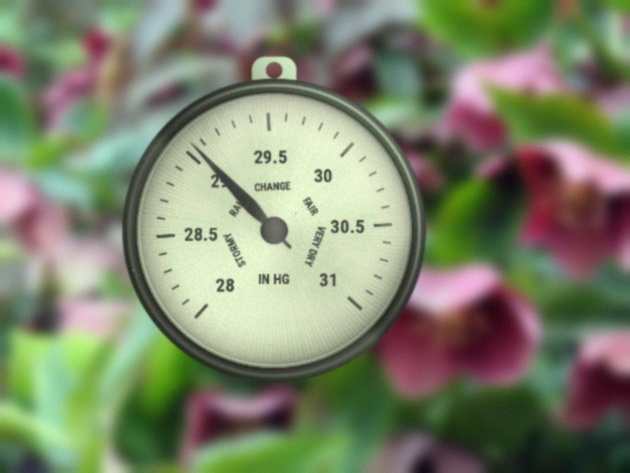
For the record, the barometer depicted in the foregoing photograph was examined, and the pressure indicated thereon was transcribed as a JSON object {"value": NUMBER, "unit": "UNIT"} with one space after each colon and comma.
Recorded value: {"value": 29.05, "unit": "inHg"}
